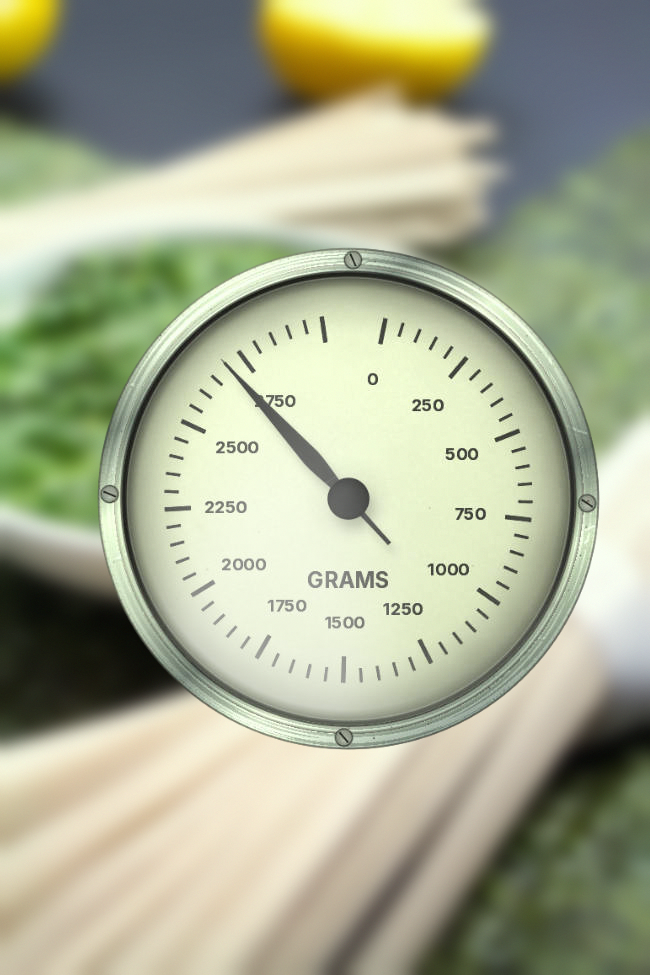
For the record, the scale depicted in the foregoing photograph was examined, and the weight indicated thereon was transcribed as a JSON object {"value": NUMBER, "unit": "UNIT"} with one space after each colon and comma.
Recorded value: {"value": 2700, "unit": "g"}
